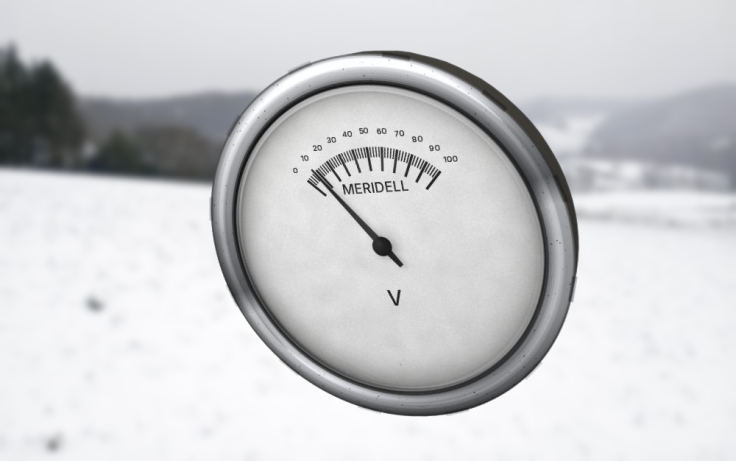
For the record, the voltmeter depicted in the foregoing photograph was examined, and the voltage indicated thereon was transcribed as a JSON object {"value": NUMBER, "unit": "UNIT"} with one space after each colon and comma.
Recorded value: {"value": 10, "unit": "V"}
